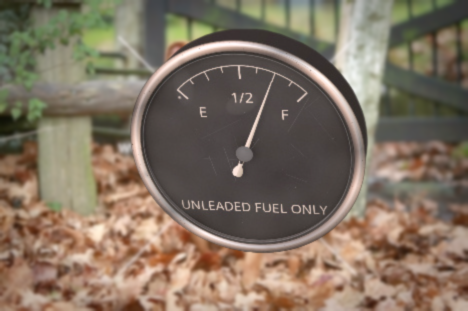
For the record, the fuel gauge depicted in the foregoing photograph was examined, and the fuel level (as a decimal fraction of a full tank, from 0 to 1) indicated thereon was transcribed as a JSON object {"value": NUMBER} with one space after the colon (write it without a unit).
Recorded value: {"value": 0.75}
